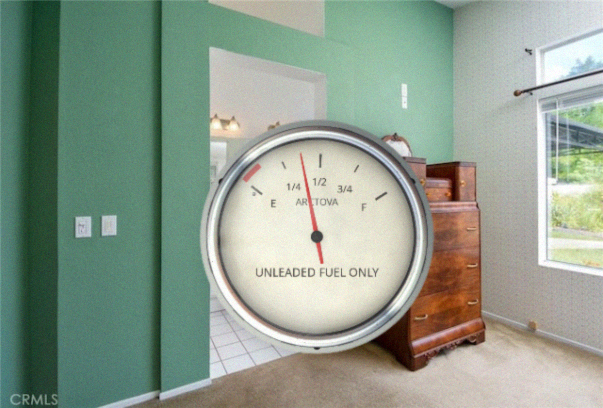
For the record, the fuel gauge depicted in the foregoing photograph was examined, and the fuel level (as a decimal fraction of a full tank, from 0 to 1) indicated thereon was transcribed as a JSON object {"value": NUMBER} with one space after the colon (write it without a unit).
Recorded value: {"value": 0.375}
